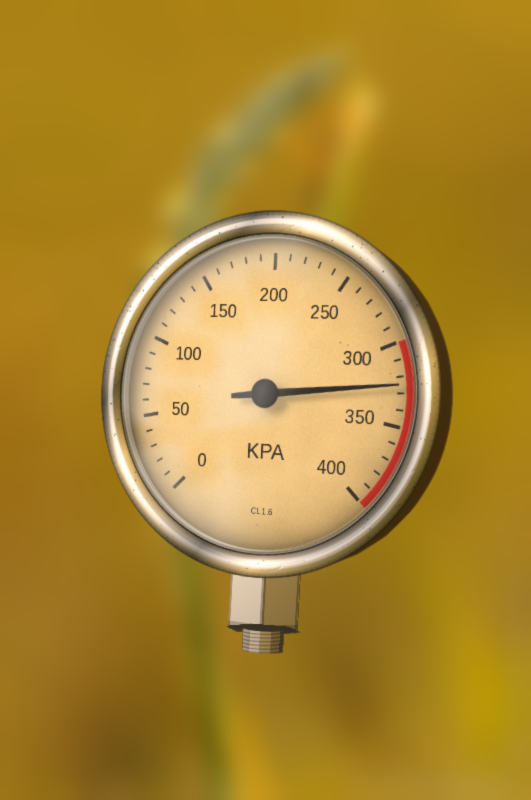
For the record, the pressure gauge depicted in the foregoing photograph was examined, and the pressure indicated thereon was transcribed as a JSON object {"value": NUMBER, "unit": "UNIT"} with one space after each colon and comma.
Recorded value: {"value": 325, "unit": "kPa"}
